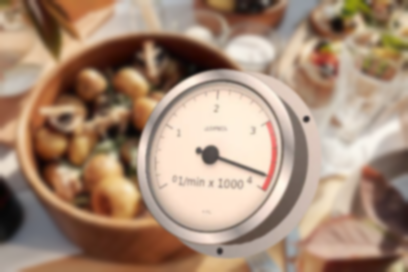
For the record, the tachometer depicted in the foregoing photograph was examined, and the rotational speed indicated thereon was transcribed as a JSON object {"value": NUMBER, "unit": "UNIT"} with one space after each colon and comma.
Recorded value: {"value": 3800, "unit": "rpm"}
